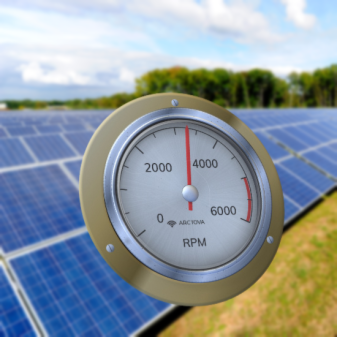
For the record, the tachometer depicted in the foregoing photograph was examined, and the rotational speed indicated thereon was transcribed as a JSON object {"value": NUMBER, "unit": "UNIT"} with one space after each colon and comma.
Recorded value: {"value": 3250, "unit": "rpm"}
